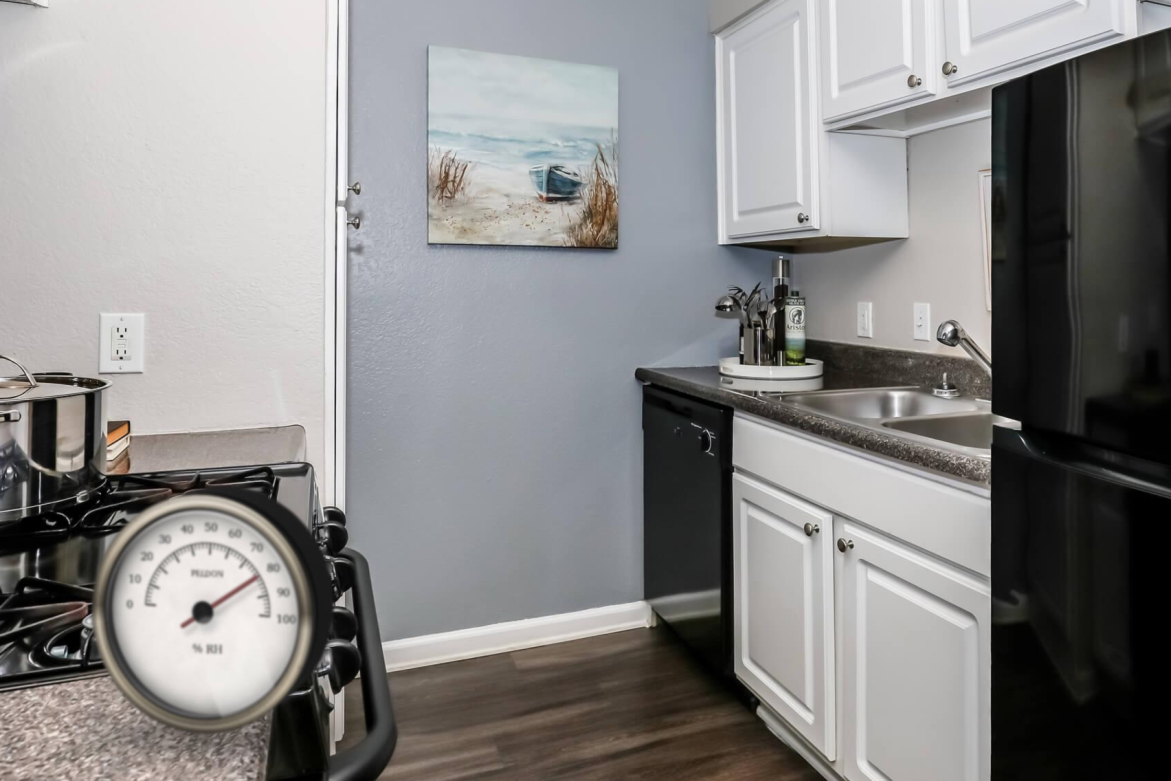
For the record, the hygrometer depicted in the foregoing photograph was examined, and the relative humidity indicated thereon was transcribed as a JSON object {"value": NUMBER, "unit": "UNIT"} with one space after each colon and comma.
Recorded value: {"value": 80, "unit": "%"}
